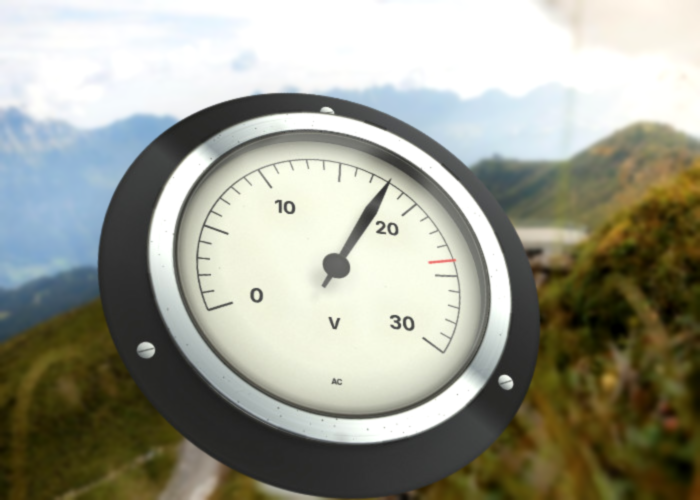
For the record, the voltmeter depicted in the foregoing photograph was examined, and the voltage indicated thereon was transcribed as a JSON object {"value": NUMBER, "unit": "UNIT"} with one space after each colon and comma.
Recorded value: {"value": 18, "unit": "V"}
